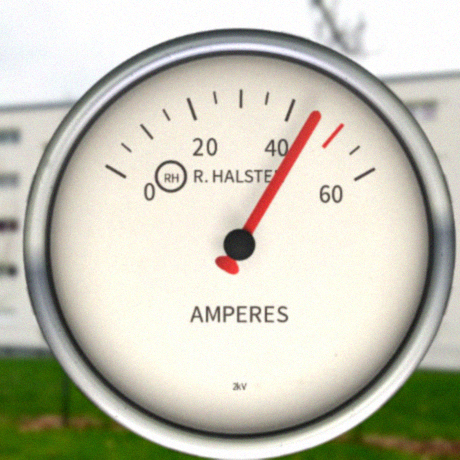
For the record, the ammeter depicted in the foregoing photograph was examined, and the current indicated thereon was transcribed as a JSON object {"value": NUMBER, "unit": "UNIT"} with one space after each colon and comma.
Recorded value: {"value": 45, "unit": "A"}
